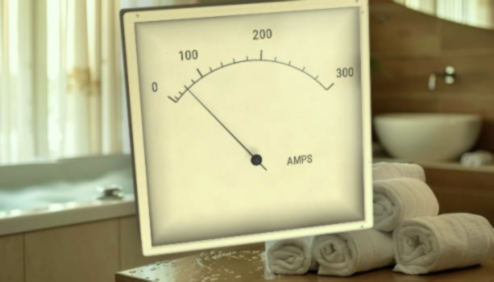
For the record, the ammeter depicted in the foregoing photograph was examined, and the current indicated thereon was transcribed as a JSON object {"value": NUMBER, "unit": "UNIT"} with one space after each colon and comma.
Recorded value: {"value": 60, "unit": "A"}
